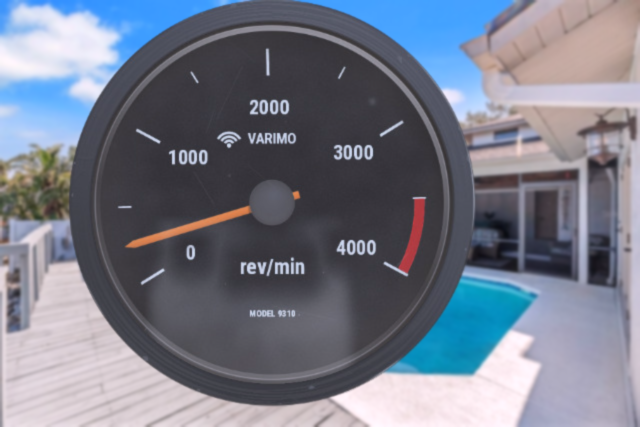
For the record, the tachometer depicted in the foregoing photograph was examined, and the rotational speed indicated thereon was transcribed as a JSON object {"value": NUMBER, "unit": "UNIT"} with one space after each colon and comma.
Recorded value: {"value": 250, "unit": "rpm"}
